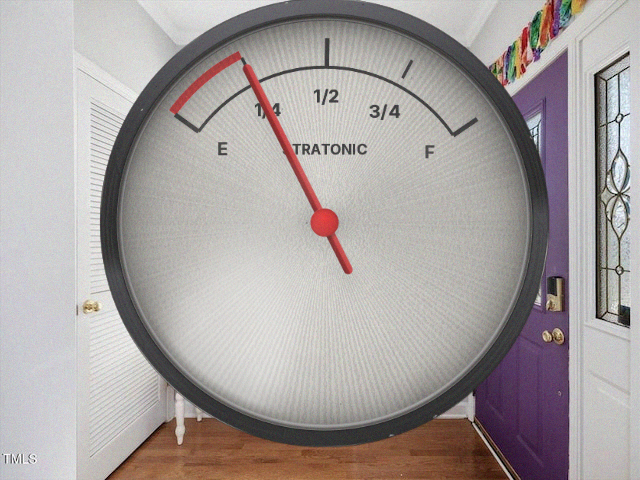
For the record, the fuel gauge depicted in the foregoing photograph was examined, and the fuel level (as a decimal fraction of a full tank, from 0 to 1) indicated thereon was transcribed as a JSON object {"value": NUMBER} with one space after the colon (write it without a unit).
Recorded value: {"value": 0.25}
